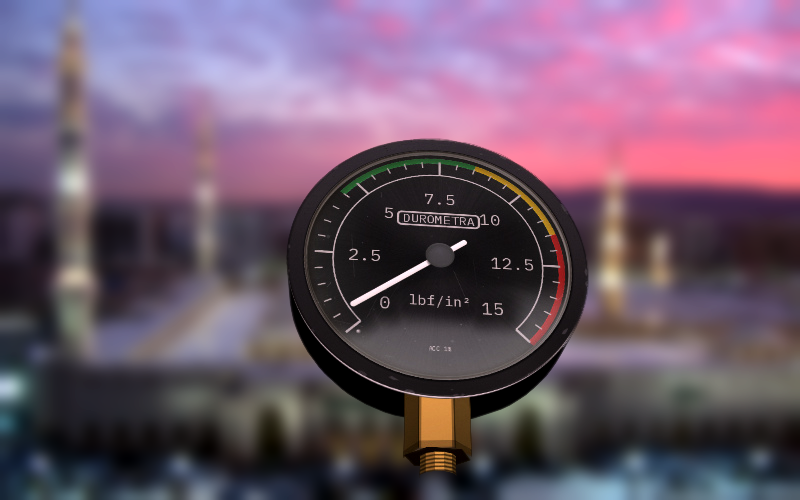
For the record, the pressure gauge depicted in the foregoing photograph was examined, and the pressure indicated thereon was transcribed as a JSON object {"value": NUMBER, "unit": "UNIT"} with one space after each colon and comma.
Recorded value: {"value": 0.5, "unit": "psi"}
